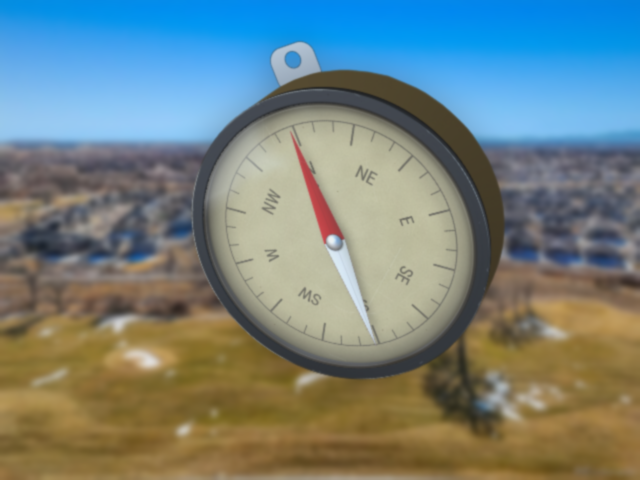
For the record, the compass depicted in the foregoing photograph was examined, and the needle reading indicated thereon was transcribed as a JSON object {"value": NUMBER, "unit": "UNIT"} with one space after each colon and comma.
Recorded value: {"value": 0, "unit": "°"}
